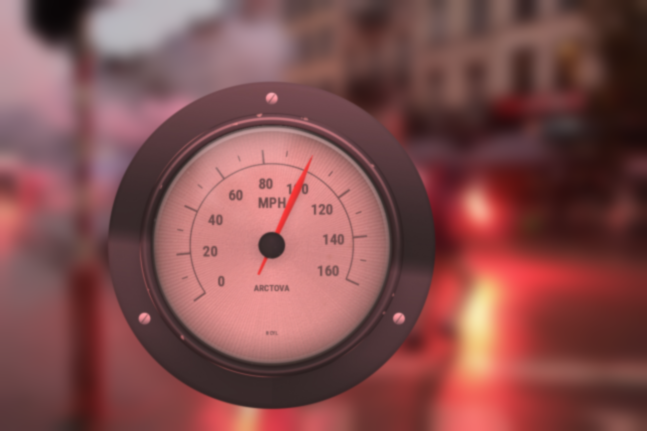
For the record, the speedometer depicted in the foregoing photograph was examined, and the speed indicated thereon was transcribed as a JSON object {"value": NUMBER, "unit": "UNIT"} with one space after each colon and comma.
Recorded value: {"value": 100, "unit": "mph"}
